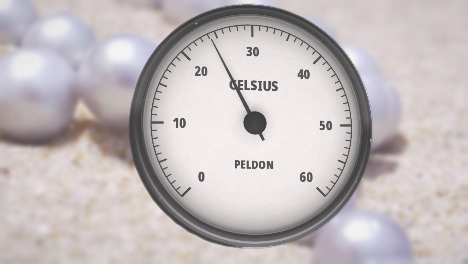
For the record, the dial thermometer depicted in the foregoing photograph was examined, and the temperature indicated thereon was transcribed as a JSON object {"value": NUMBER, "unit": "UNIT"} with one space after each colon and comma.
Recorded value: {"value": 24, "unit": "°C"}
